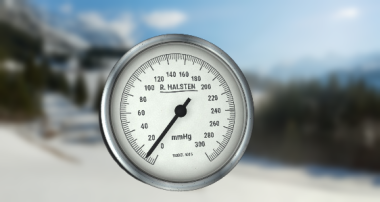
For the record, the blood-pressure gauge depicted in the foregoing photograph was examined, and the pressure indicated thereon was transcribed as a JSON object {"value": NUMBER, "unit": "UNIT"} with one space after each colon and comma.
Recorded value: {"value": 10, "unit": "mmHg"}
